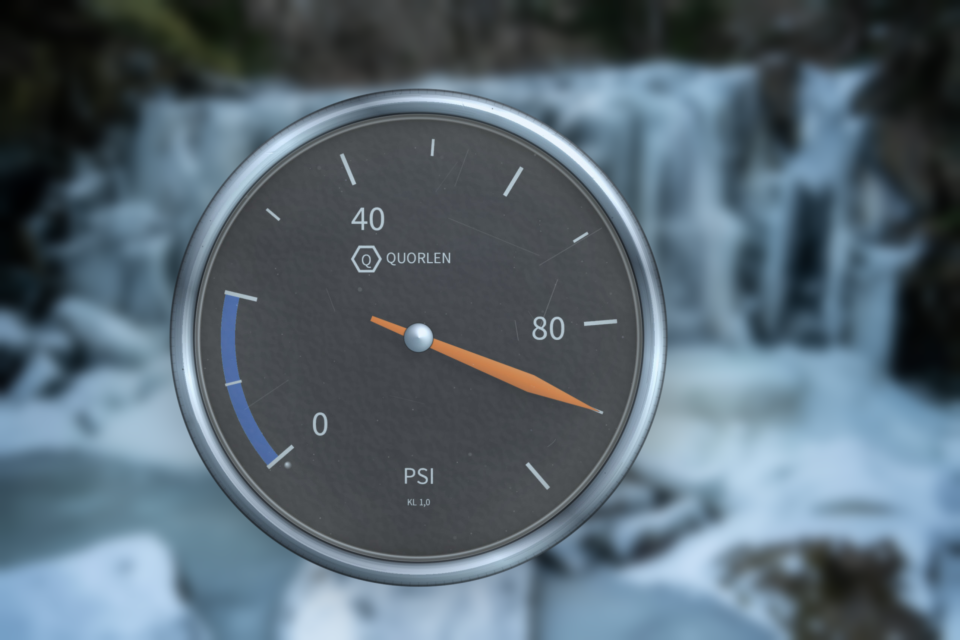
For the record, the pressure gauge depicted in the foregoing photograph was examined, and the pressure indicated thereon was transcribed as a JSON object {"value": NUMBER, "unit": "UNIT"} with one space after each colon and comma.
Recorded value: {"value": 90, "unit": "psi"}
